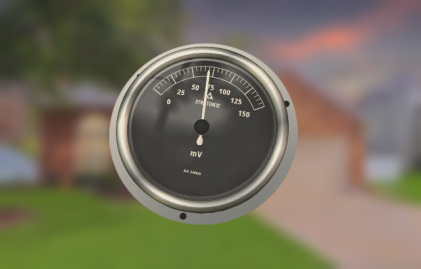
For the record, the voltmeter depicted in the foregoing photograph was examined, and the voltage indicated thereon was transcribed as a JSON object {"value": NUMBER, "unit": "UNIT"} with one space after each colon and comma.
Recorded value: {"value": 70, "unit": "mV"}
